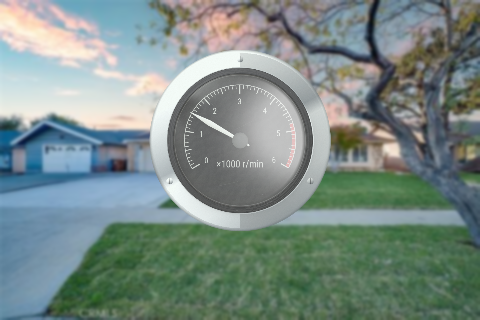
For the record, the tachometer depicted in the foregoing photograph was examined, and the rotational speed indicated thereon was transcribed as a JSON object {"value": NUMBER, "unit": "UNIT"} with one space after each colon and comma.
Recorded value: {"value": 1500, "unit": "rpm"}
